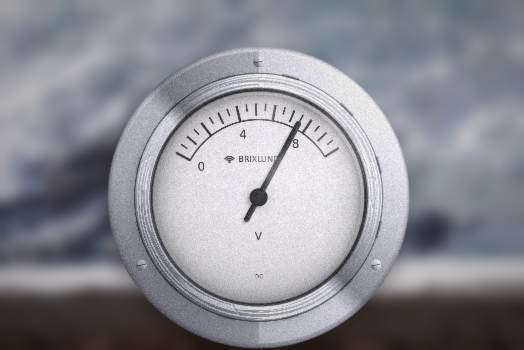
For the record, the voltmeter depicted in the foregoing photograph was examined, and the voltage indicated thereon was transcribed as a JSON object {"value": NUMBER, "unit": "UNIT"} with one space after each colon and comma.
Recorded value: {"value": 7.5, "unit": "V"}
